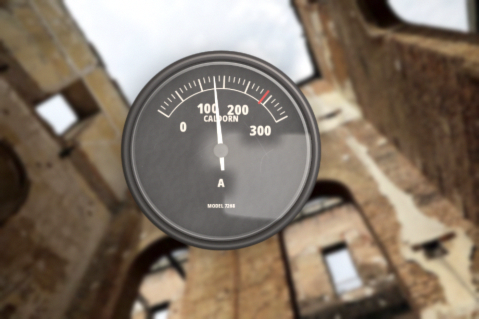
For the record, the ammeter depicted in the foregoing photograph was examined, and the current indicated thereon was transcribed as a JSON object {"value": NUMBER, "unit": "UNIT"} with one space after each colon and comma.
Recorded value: {"value": 130, "unit": "A"}
